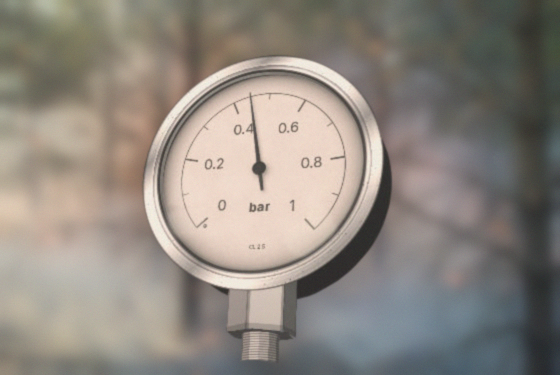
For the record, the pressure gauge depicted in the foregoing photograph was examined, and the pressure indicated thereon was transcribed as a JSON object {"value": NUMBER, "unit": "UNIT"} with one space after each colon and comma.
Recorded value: {"value": 0.45, "unit": "bar"}
